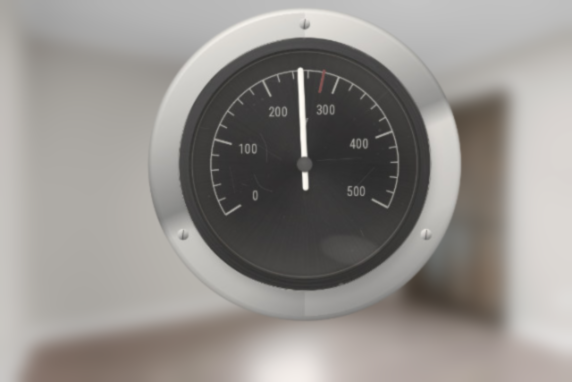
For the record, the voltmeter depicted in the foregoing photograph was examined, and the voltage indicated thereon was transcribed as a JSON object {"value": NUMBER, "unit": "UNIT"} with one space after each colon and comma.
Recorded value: {"value": 250, "unit": "V"}
